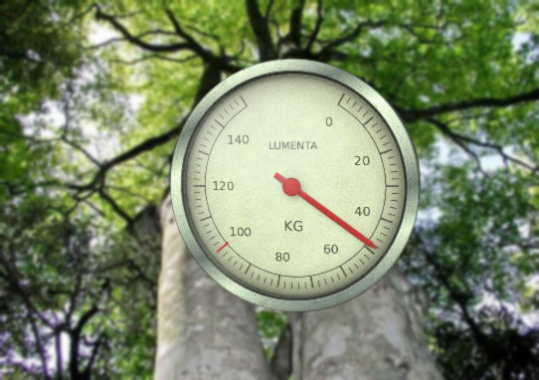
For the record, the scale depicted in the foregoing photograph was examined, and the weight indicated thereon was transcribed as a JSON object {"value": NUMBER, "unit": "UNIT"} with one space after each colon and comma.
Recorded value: {"value": 48, "unit": "kg"}
